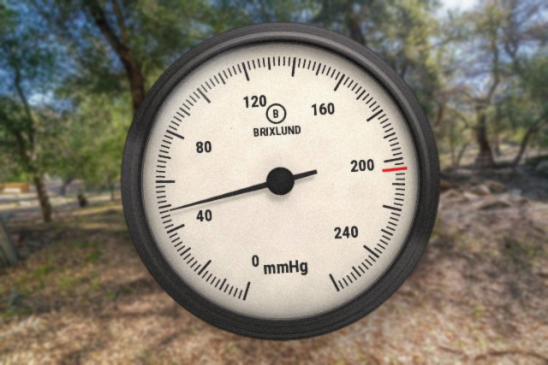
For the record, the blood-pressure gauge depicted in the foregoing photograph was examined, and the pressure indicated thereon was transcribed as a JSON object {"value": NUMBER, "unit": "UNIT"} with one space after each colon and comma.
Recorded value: {"value": 48, "unit": "mmHg"}
